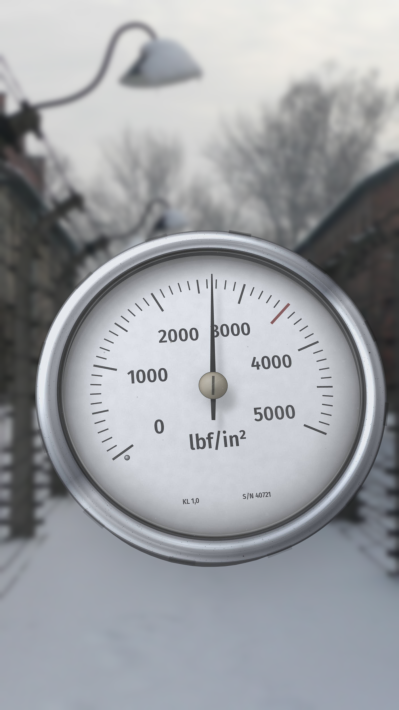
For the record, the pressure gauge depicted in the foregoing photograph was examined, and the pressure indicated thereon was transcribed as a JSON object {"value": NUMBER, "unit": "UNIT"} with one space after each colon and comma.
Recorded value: {"value": 2650, "unit": "psi"}
